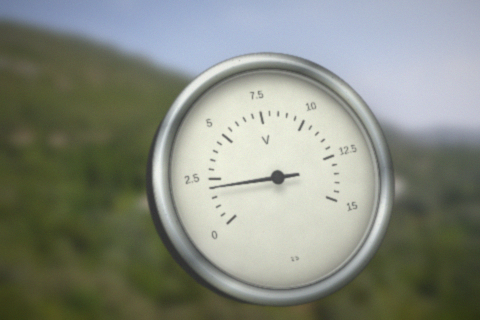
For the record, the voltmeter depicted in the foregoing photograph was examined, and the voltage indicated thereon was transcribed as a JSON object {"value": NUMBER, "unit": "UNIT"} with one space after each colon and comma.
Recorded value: {"value": 2, "unit": "V"}
